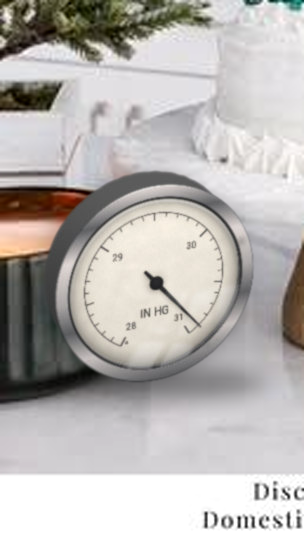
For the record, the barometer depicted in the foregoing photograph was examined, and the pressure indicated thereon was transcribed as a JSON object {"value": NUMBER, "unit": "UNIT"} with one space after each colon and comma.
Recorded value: {"value": 30.9, "unit": "inHg"}
